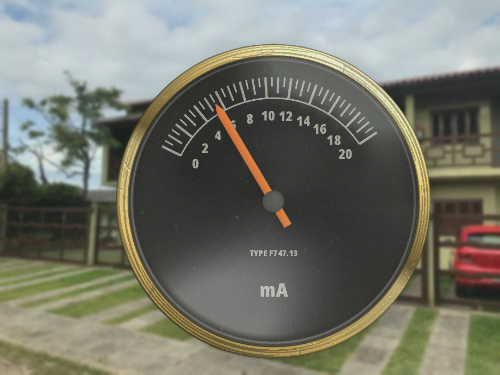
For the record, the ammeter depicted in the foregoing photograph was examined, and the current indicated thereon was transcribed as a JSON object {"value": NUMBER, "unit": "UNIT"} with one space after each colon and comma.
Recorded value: {"value": 5.5, "unit": "mA"}
